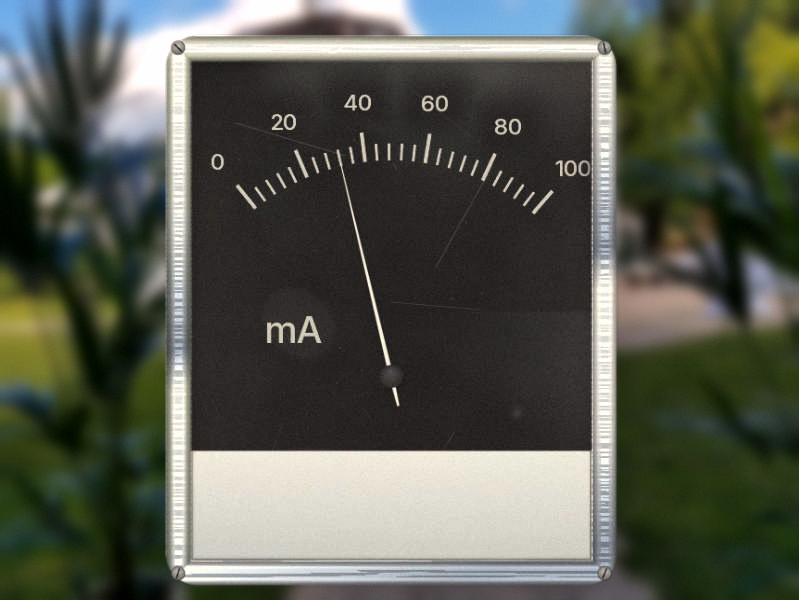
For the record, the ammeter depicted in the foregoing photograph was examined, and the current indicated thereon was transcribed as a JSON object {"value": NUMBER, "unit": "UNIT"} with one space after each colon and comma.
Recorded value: {"value": 32, "unit": "mA"}
